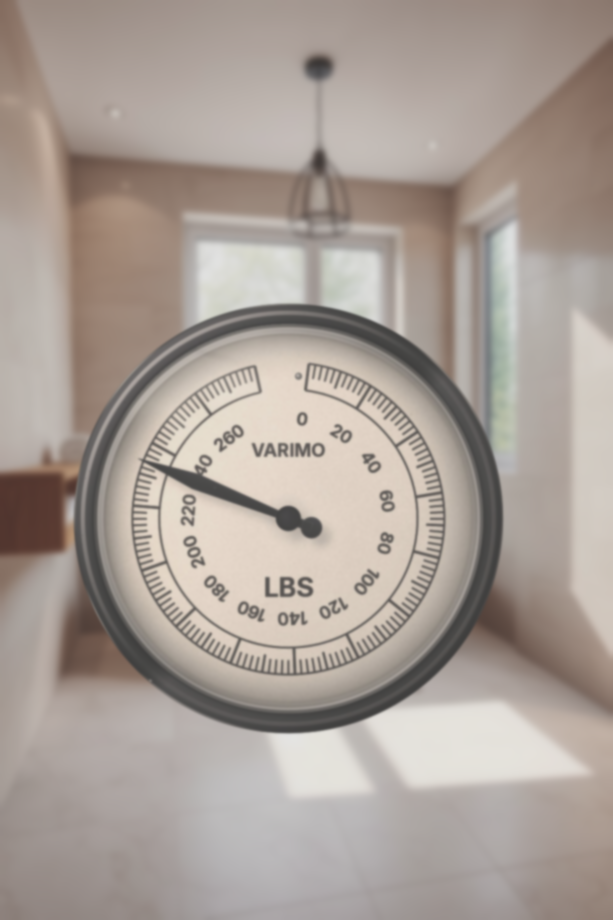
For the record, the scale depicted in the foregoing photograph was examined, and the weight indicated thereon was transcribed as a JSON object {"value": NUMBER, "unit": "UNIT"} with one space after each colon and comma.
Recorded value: {"value": 234, "unit": "lb"}
